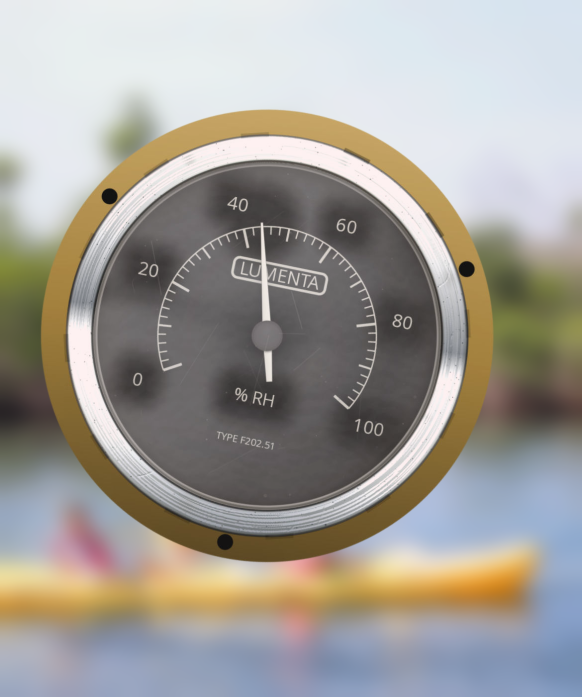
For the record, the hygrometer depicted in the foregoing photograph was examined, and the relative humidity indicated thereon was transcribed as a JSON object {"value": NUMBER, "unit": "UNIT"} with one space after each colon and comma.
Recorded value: {"value": 44, "unit": "%"}
